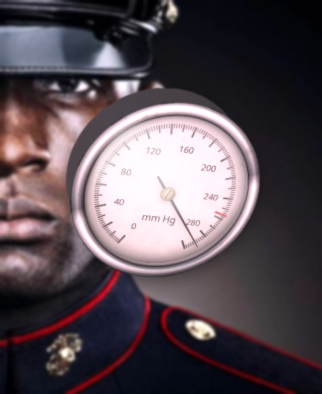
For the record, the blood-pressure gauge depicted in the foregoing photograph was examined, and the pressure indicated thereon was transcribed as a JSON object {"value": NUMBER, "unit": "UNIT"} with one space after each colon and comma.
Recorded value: {"value": 290, "unit": "mmHg"}
